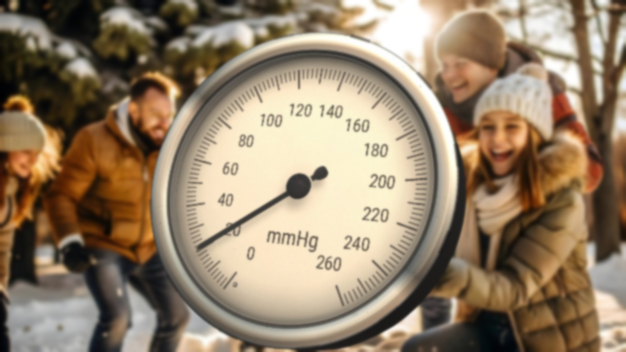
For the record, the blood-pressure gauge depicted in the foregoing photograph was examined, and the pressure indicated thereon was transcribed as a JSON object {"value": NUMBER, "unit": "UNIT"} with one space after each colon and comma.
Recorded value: {"value": 20, "unit": "mmHg"}
